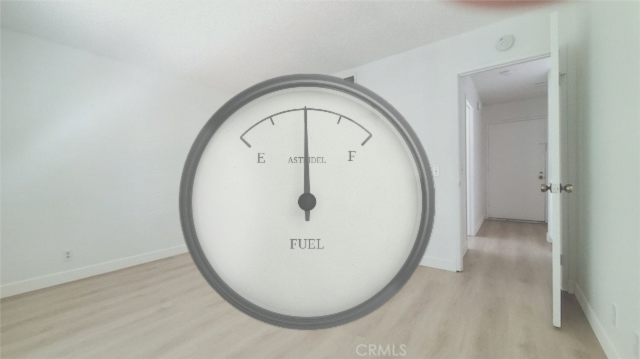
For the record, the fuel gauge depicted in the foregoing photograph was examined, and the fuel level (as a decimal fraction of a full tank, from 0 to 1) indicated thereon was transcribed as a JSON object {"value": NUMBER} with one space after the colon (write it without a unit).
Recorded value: {"value": 0.5}
